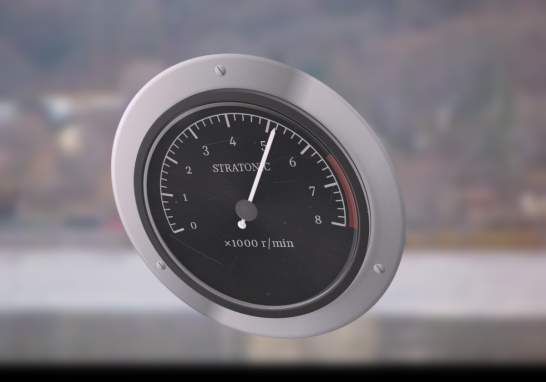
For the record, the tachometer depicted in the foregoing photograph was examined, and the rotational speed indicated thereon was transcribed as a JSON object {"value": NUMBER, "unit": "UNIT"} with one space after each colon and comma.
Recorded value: {"value": 5200, "unit": "rpm"}
